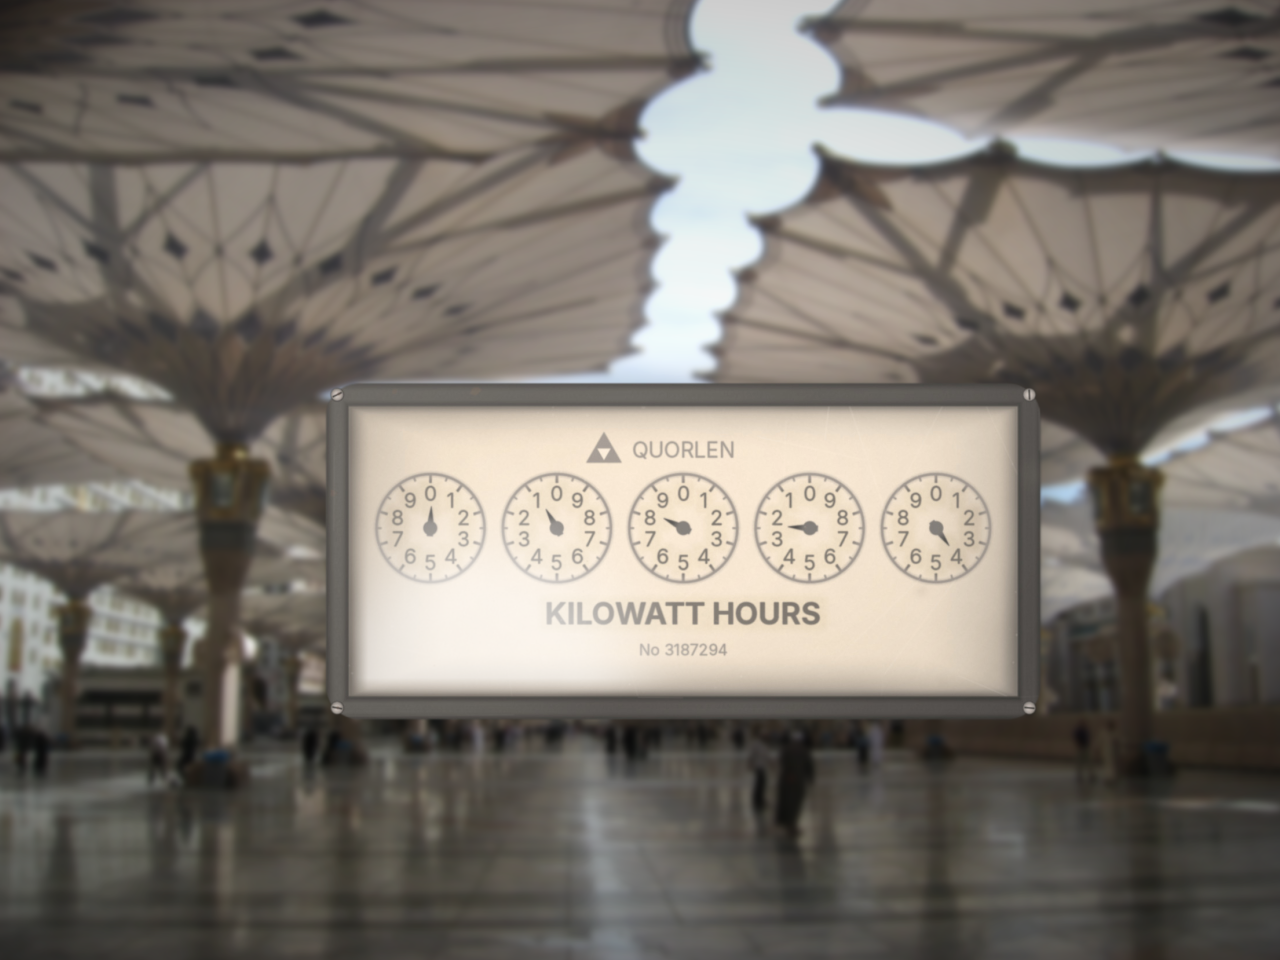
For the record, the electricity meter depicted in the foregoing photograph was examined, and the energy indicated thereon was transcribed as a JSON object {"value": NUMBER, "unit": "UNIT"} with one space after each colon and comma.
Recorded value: {"value": 824, "unit": "kWh"}
